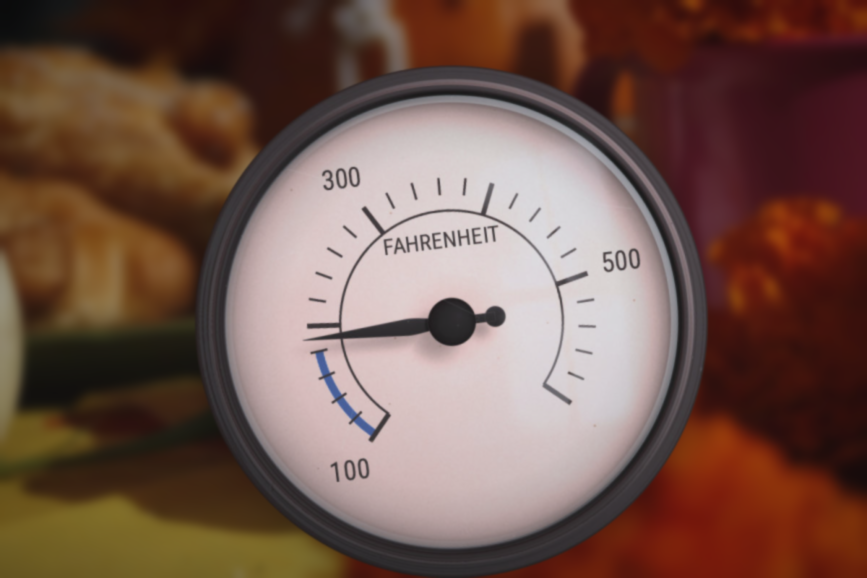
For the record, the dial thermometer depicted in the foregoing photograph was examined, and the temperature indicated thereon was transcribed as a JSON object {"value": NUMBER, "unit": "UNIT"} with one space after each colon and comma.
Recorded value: {"value": 190, "unit": "°F"}
